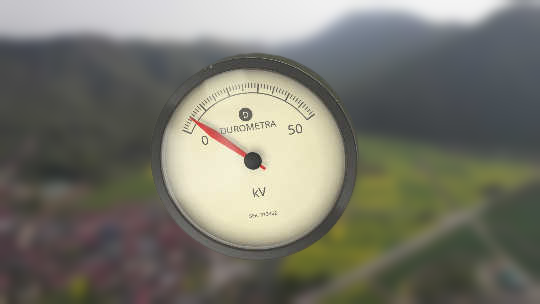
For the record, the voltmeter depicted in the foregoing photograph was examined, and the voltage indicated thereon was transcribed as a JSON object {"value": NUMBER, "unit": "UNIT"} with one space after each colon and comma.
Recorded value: {"value": 5, "unit": "kV"}
